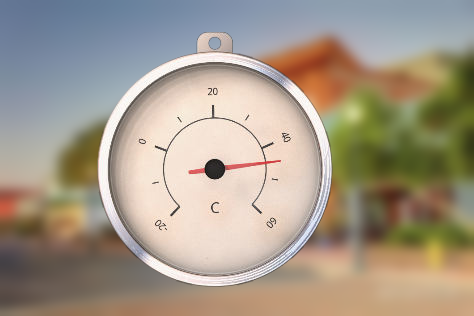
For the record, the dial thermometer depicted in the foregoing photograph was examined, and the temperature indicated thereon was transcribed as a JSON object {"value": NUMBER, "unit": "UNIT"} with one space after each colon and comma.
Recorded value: {"value": 45, "unit": "°C"}
